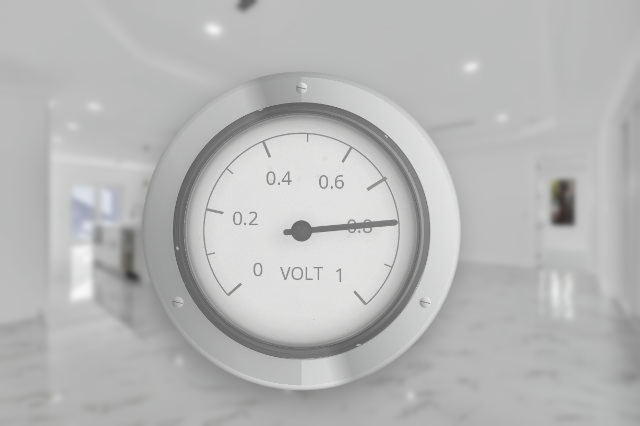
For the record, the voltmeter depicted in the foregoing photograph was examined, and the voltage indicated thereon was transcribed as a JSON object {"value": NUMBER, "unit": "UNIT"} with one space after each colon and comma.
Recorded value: {"value": 0.8, "unit": "V"}
